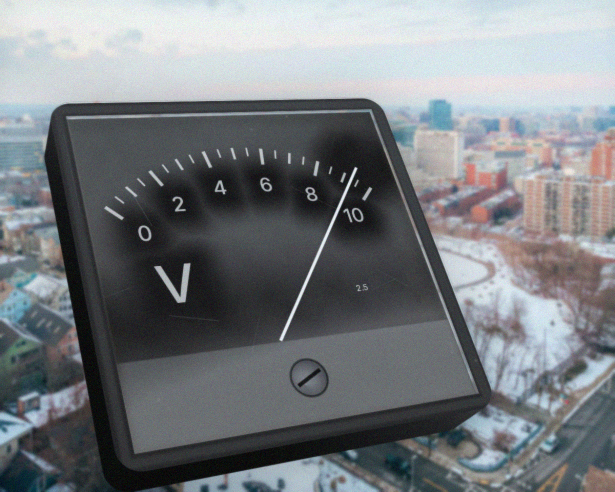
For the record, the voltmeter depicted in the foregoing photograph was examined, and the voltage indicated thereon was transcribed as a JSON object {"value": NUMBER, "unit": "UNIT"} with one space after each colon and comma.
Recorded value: {"value": 9.25, "unit": "V"}
